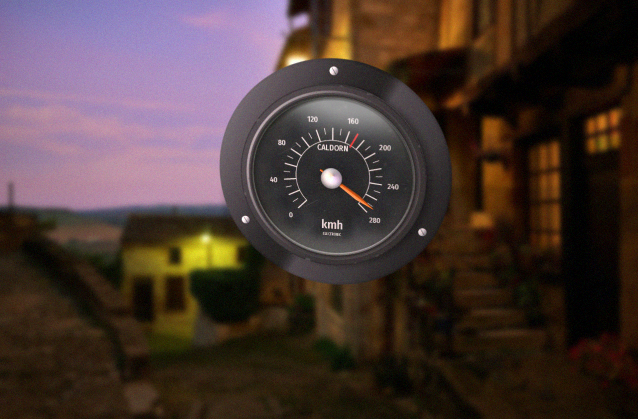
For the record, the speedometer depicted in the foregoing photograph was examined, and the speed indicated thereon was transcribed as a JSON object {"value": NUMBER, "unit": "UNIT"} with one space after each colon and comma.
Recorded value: {"value": 270, "unit": "km/h"}
